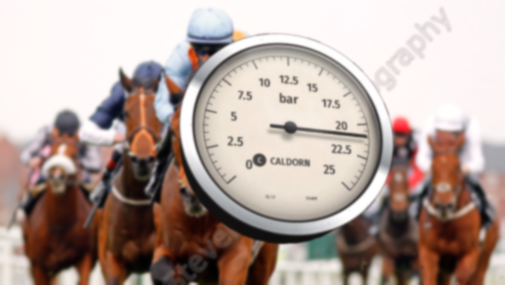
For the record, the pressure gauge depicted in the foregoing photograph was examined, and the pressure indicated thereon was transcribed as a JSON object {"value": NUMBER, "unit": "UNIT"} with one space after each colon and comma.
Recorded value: {"value": 21, "unit": "bar"}
